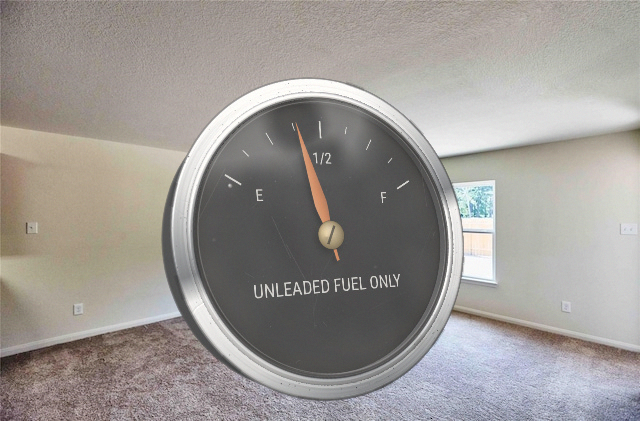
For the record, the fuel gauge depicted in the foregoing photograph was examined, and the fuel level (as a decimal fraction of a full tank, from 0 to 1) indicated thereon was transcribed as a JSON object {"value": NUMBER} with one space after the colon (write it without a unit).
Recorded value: {"value": 0.375}
